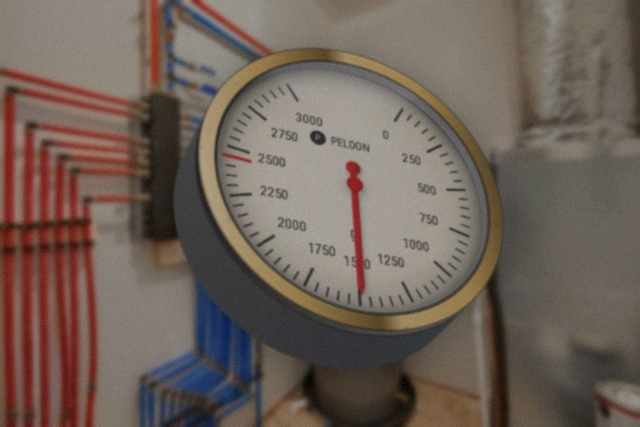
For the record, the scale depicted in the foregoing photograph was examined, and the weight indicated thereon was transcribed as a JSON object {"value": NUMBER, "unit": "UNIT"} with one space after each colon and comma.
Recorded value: {"value": 1500, "unit": "g"}
